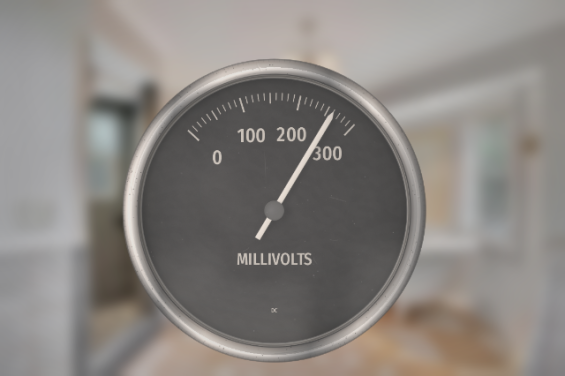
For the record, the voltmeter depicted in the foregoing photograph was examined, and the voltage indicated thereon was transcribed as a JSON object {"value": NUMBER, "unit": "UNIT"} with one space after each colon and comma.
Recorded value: {"value": 260, "unit": "mV"}
